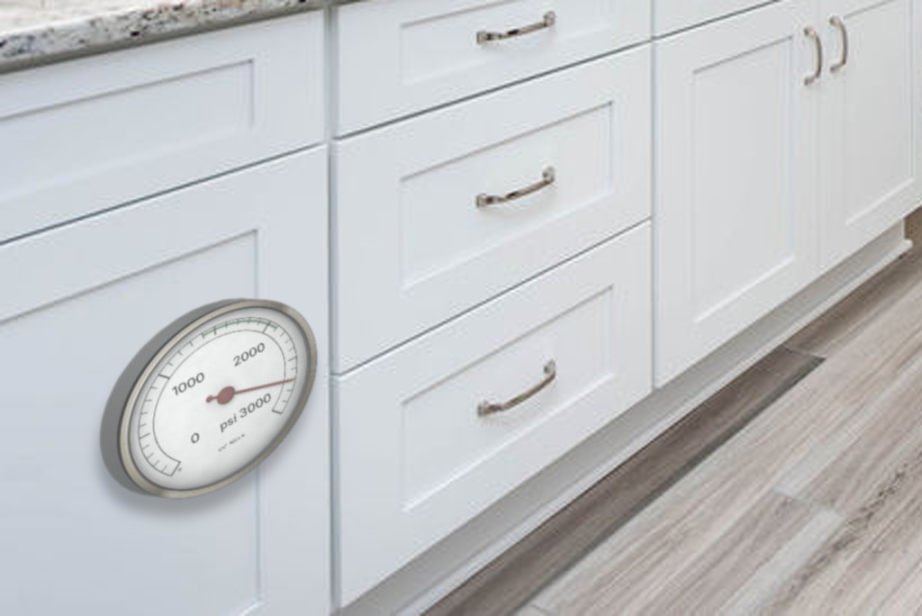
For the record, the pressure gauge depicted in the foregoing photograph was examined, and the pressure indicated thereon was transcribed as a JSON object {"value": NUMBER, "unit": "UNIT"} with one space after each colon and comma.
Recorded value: {"value": 2700, "unit": "psi"}
